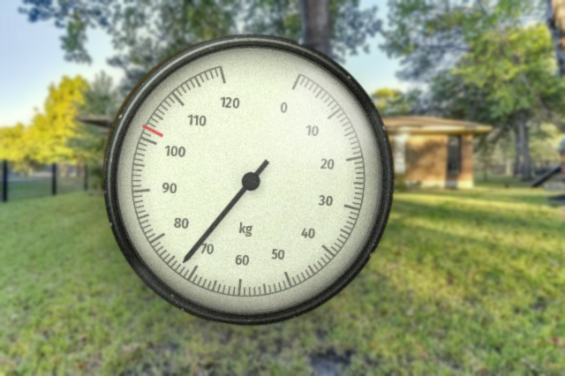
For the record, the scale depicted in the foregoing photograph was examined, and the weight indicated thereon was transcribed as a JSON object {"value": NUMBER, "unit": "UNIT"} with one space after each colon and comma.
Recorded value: {"value": 73, "unit": "kg"}
